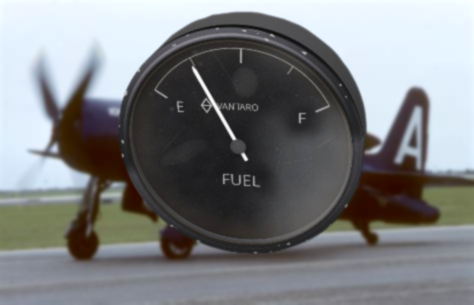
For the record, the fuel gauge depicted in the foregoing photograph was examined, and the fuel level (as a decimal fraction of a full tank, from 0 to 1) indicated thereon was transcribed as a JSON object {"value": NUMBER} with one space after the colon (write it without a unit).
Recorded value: {"value": 0.25}
